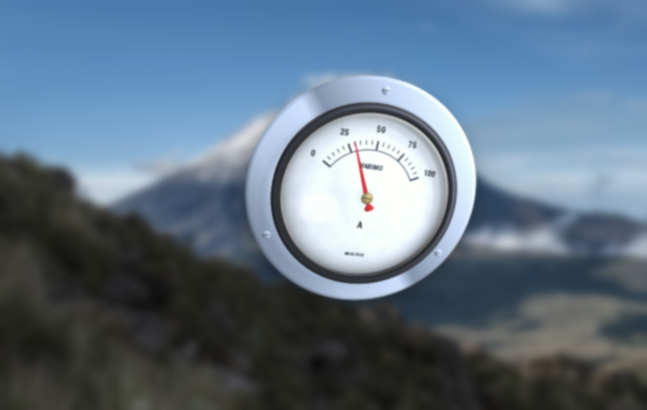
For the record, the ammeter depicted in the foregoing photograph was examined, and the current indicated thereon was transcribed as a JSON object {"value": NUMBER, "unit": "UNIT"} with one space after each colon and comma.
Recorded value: {"value": 30, "unit": "A"}
